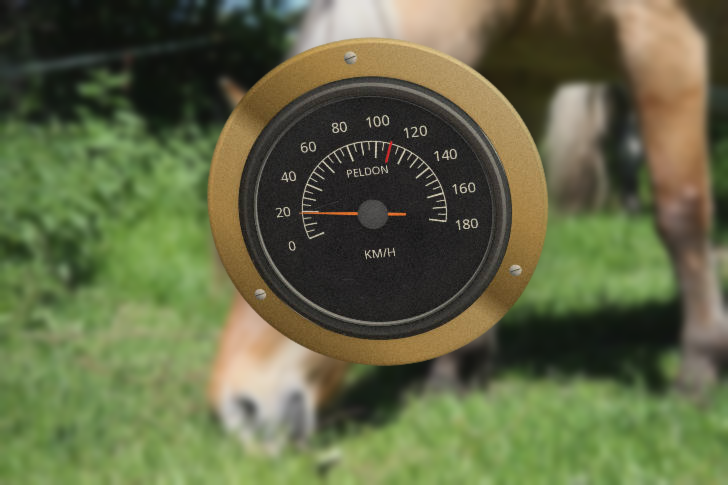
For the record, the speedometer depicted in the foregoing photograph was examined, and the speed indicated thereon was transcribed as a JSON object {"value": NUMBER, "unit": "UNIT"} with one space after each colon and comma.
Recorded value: {"value": 20, "unit": "km/h"}
